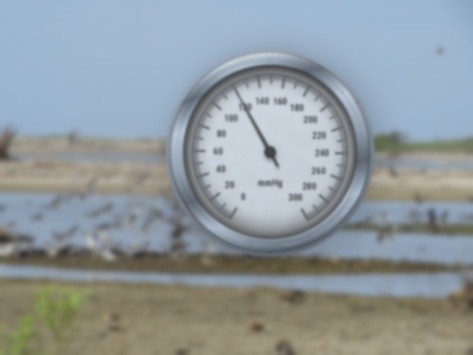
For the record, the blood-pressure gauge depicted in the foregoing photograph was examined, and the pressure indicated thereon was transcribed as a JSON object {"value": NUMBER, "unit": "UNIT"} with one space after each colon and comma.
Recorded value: {"value": 120, "unit": "mmHg"}
